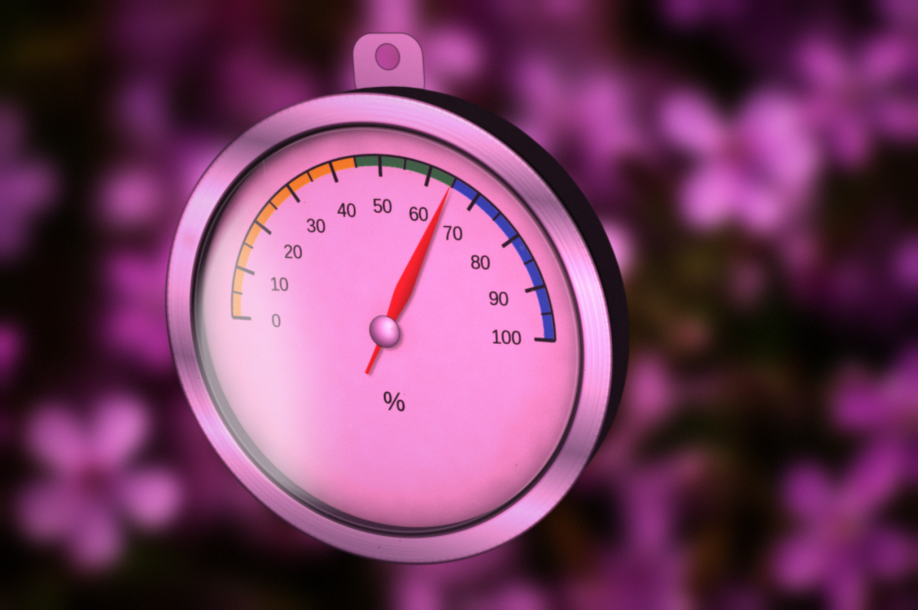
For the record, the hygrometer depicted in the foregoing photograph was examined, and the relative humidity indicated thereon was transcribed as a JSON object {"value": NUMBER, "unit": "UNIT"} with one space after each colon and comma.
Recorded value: {"value": 65, "unit": "%"}
